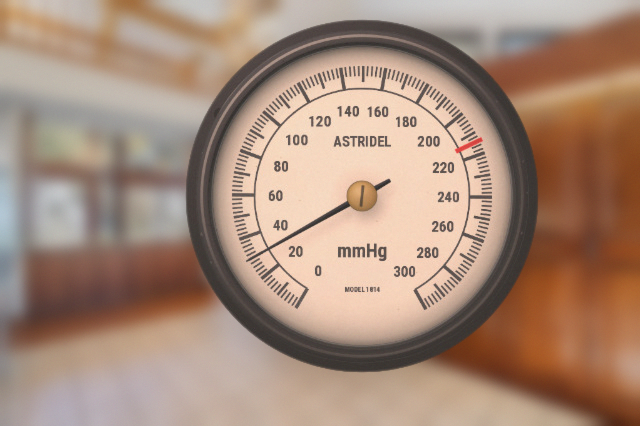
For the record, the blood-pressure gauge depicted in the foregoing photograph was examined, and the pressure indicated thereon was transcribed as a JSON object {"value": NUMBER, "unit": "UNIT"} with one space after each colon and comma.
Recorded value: {"value": 30, "unit": "mmHg"}
